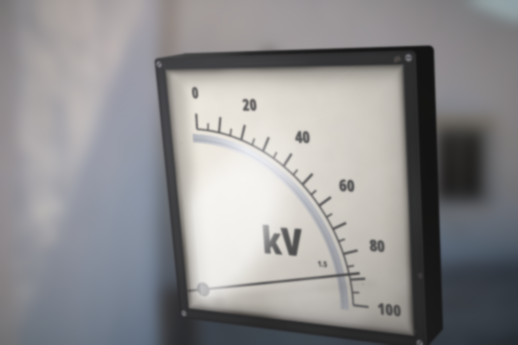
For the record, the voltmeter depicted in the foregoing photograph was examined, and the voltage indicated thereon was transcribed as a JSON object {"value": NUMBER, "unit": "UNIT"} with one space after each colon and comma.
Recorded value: {"value": 87.5, "unit": "kV"}
